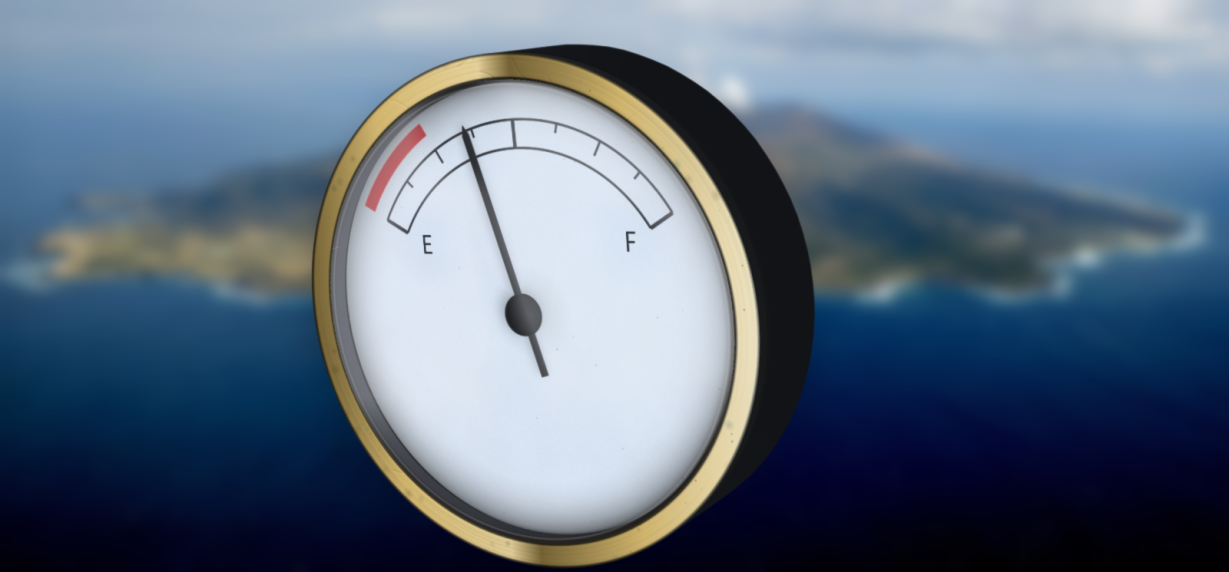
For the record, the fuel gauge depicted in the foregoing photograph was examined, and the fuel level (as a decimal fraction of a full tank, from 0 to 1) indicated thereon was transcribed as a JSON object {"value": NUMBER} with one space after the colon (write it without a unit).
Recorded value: {"value": 0.375}
